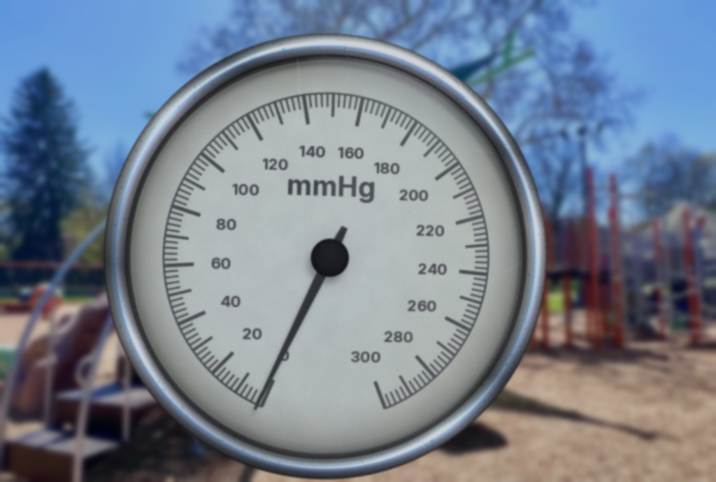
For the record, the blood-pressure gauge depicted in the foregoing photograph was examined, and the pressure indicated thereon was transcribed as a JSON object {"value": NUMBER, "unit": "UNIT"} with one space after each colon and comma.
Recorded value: {"value": 2, "unit": "mmHg"}
